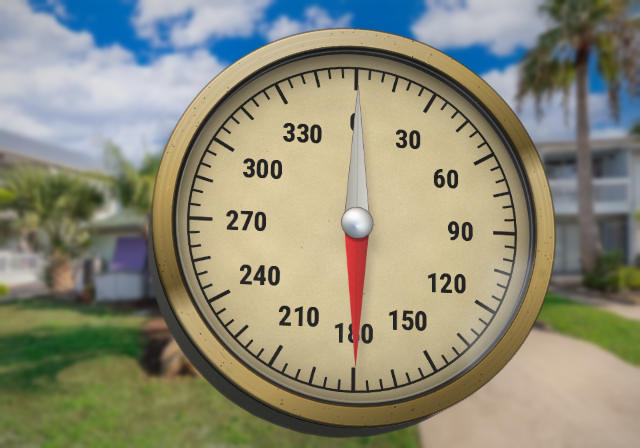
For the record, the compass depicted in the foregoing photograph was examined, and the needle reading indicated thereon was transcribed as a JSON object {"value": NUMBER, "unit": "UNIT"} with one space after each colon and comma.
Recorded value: {"value": 180, "unit": "°"}
